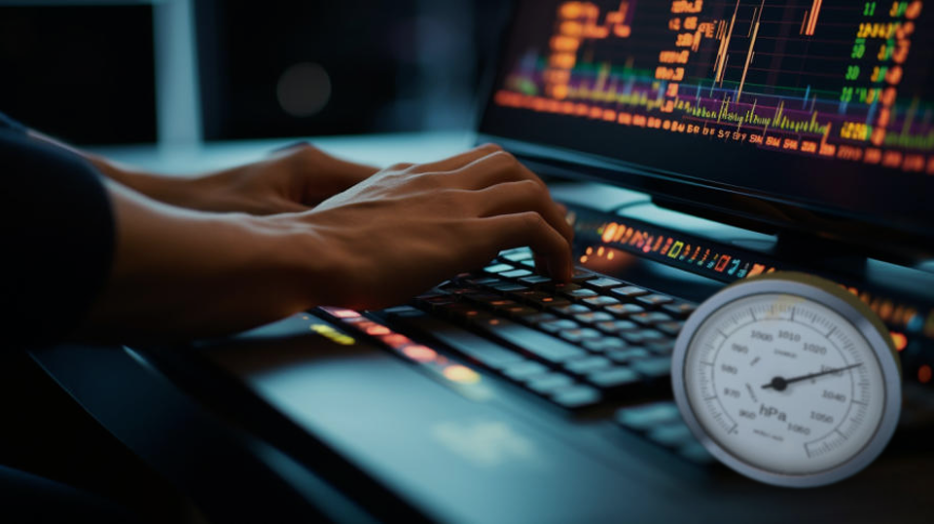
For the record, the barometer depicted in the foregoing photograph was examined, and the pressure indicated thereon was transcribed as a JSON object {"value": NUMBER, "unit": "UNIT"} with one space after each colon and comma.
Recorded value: {"value": 1030, "unit": "hPa"}
